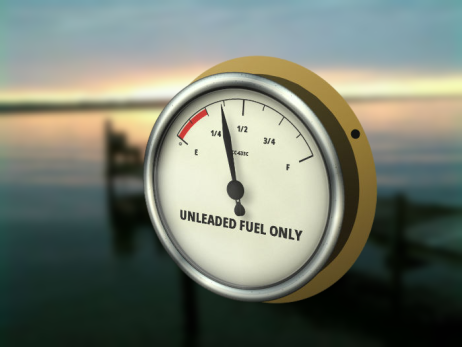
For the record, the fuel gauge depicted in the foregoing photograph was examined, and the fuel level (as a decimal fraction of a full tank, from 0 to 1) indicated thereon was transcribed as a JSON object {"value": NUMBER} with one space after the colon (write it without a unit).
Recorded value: {"value": 0.375}
